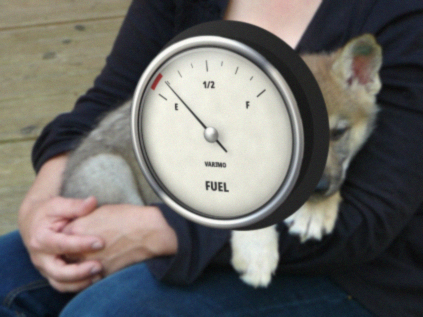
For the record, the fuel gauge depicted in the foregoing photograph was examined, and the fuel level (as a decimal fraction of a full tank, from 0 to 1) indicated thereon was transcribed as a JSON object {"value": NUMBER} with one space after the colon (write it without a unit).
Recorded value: {"value": 0.125}
